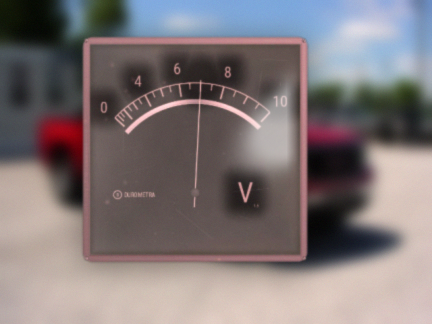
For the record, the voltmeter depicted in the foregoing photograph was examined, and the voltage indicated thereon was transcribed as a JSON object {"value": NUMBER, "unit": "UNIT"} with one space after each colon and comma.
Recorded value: {"value": 7, "unit": "V"}
